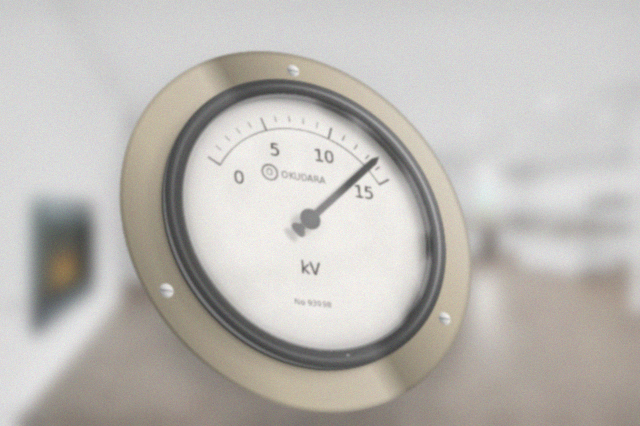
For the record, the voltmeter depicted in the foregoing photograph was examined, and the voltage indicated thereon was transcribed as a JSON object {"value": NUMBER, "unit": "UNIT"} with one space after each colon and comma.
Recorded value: {"value": 13.5, "unit": "kV"}
